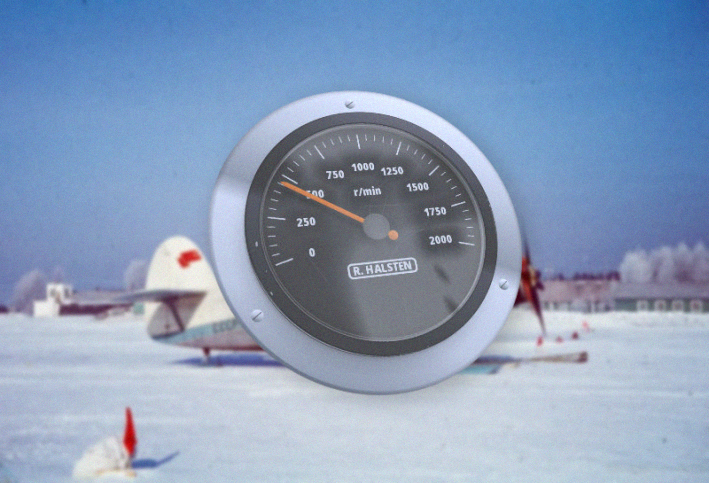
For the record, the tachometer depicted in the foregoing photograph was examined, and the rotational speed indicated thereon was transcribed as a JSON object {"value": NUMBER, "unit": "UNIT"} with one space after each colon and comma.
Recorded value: {"value": 450, "unit": "rpm"}
